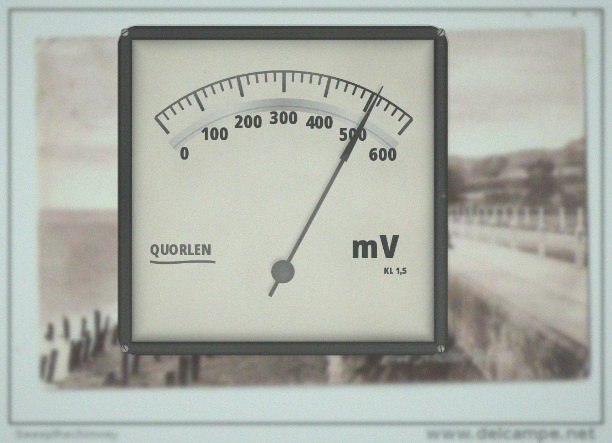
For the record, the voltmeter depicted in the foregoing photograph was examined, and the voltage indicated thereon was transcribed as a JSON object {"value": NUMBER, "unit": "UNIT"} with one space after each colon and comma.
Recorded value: {"value": 510, "unit": "mV"}
